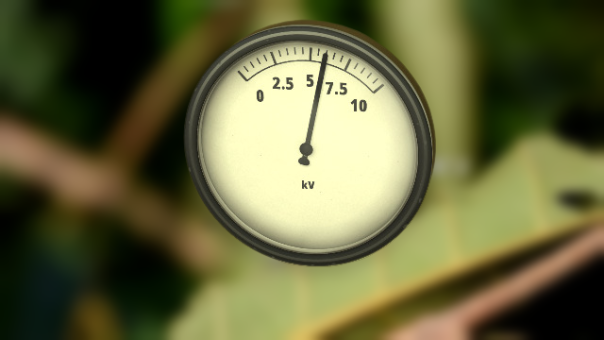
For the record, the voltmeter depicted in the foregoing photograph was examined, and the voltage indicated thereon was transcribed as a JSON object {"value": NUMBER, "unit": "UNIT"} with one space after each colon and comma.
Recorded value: {"value": 6, "unit": "kV"}
